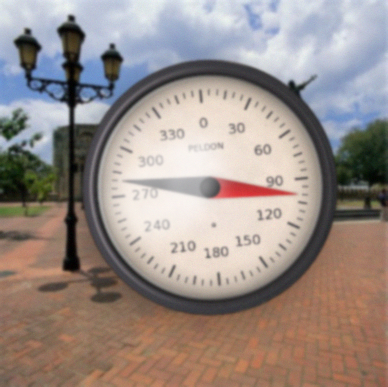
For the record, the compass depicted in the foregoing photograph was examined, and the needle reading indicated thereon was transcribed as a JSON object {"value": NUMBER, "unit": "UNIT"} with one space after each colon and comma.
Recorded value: {"value": 100, "unit": "°"}
